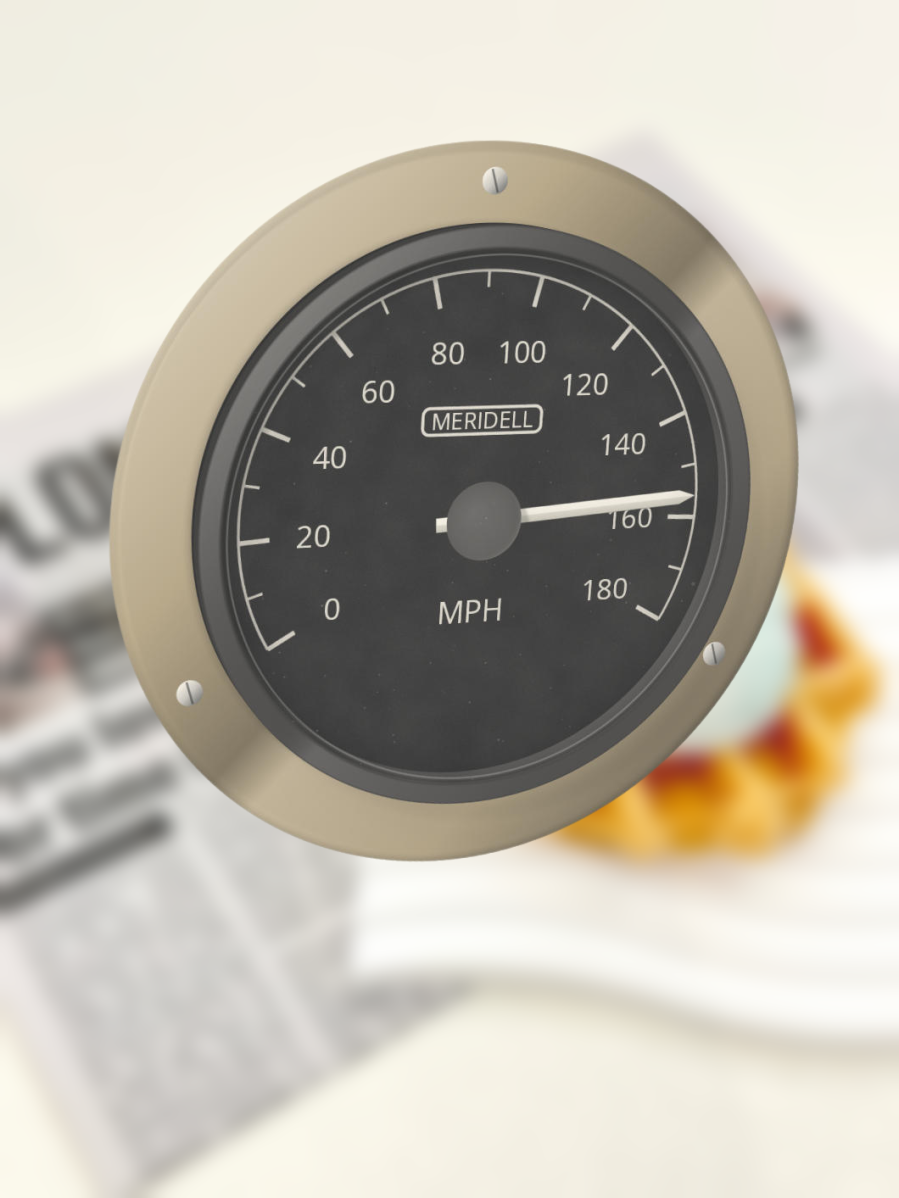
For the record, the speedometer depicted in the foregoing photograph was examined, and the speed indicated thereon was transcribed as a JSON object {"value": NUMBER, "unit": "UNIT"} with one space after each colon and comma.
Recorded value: {"value": 155, "unit": "mph"}
